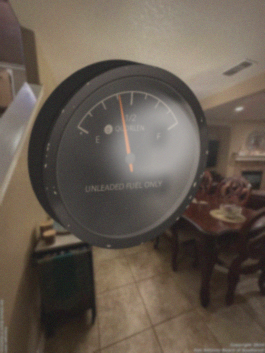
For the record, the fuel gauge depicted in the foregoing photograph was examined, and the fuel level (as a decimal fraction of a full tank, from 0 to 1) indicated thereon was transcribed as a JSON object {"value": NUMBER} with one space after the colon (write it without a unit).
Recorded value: {"value": 0.375}
